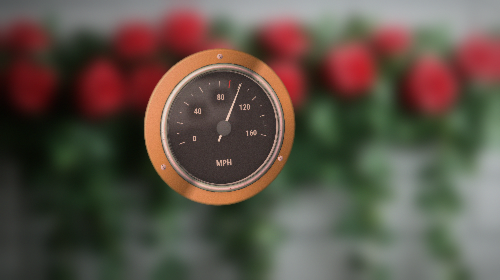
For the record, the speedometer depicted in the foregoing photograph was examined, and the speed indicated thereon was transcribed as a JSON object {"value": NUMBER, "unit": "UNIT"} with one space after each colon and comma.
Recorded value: {"value": 100, "unit": "mph"}
